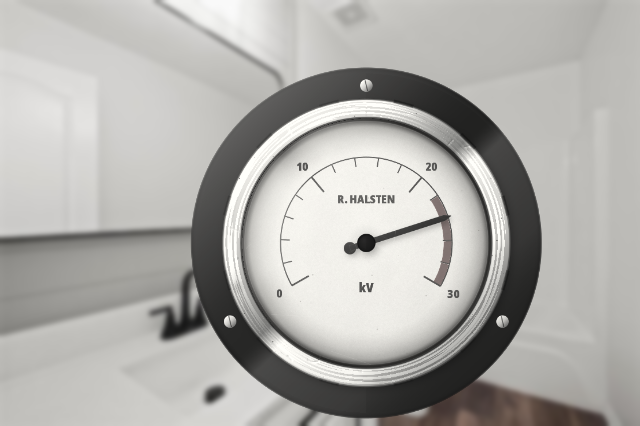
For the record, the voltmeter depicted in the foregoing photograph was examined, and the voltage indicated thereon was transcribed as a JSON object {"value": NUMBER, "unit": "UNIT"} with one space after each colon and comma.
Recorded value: {"value": 24, "unit": "kV"}
